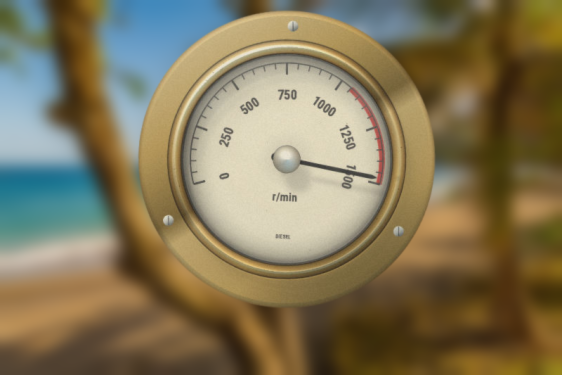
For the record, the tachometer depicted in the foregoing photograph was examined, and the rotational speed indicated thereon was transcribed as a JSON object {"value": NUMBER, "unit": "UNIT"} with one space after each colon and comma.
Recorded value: {"value": 1475, "unit": "rpm"}
